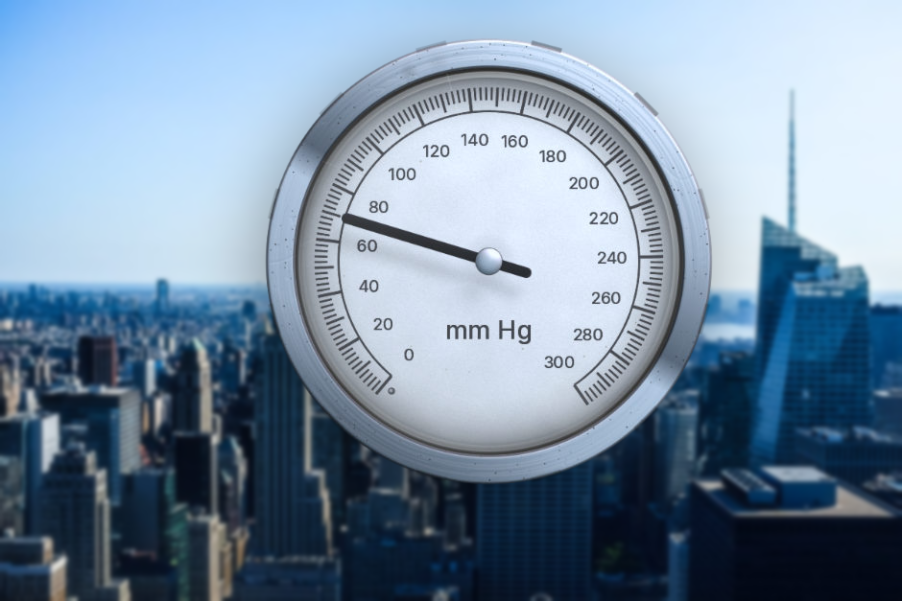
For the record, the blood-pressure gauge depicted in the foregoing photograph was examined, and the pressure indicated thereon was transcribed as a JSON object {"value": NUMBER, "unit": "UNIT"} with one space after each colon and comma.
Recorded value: {"value": 70, "unit": "mmHg"}
